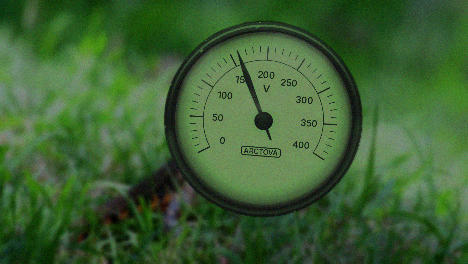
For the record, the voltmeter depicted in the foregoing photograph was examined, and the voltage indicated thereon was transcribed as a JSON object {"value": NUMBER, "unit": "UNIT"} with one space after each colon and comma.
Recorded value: {"value": 160, "unit": "V"}
